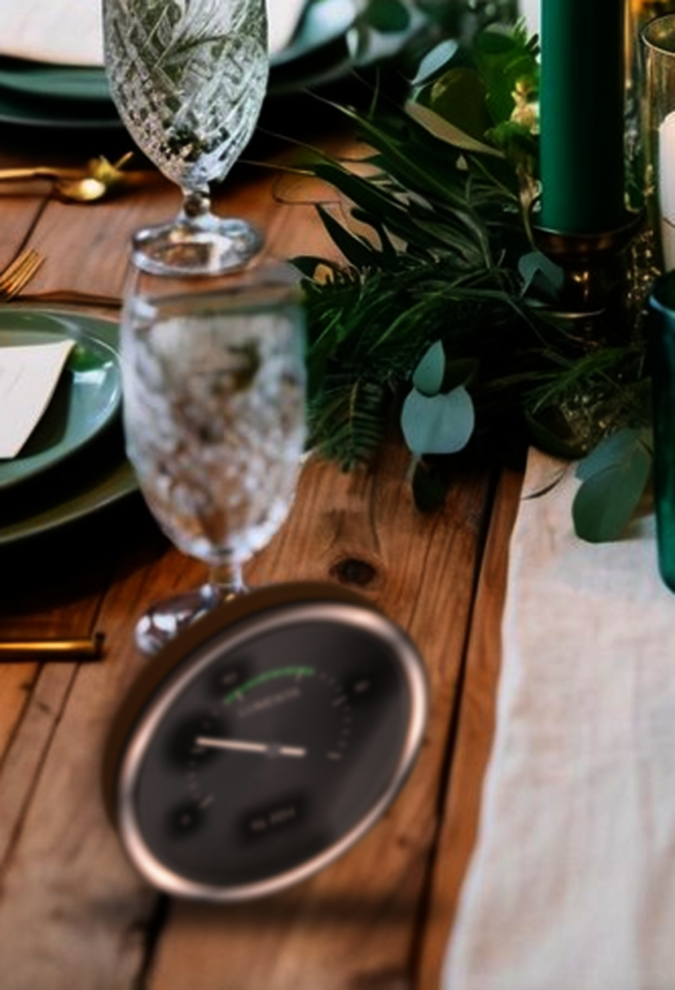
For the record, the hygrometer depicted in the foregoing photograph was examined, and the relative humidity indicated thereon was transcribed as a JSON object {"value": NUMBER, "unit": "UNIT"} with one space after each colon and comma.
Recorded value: {"value": 24, "unit": "%"}
